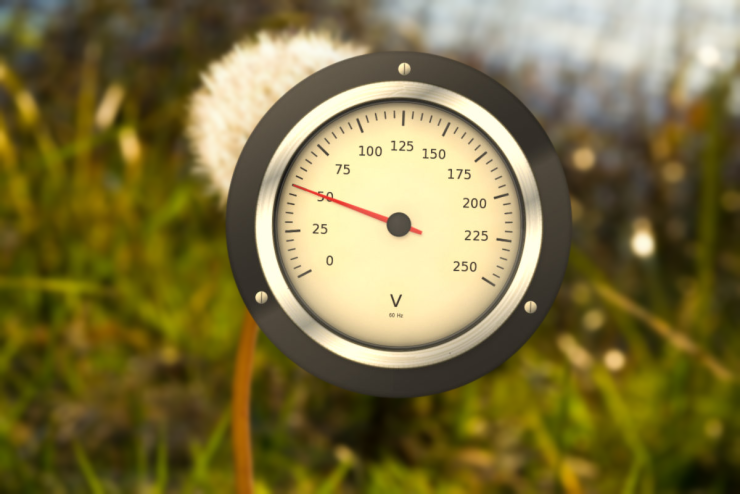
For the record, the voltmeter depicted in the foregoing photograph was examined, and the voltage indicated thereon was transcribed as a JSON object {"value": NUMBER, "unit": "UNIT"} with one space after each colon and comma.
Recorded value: {"value": 50, "unit": "V"}
